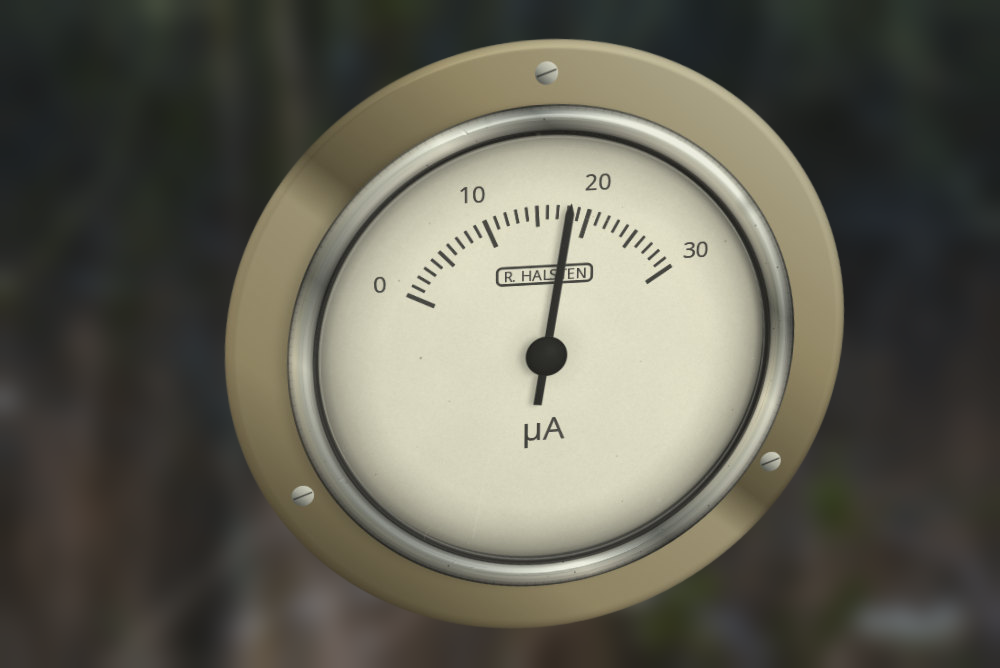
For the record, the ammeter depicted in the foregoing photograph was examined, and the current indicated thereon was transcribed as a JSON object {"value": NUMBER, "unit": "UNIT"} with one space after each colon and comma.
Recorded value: {"value": 18, "unit": "µA"}
